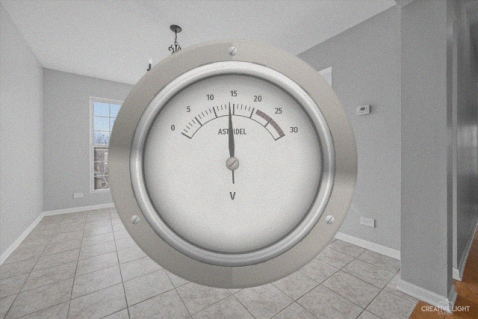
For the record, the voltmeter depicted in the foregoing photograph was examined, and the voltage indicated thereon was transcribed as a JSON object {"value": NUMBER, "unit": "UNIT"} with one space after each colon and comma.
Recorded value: {"value": 14, "unit": "V"}
